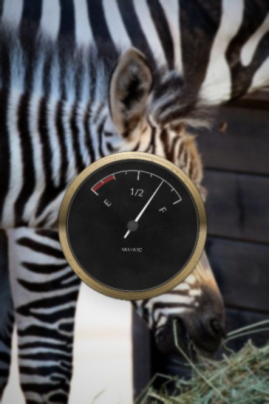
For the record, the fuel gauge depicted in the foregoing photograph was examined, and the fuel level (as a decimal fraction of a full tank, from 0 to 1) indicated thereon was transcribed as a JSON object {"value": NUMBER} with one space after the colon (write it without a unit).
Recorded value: {"value": 0.75}
